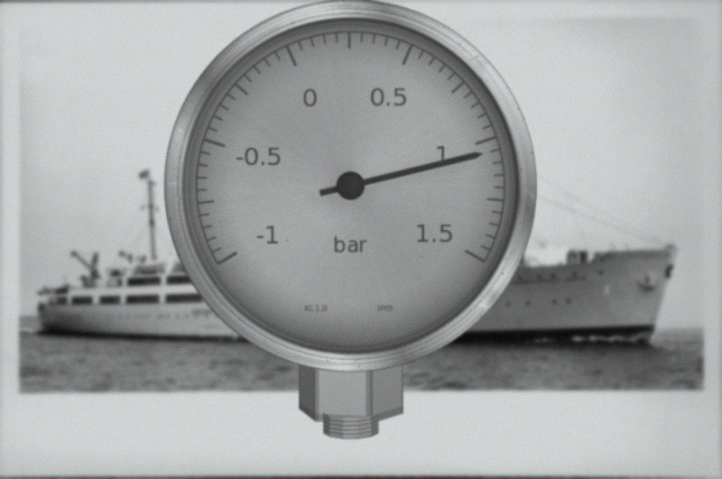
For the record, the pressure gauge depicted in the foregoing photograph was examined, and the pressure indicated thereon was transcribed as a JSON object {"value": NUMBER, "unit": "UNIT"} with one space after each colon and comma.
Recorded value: {"value": 1.05, "unit": "bar"}
